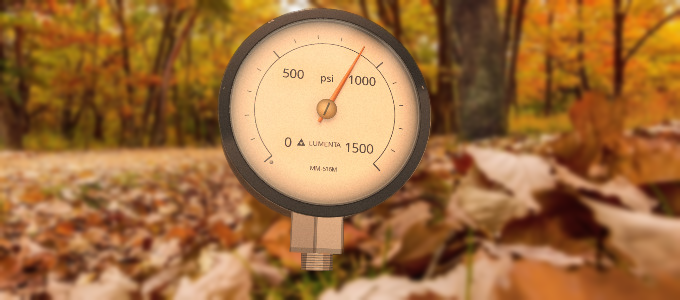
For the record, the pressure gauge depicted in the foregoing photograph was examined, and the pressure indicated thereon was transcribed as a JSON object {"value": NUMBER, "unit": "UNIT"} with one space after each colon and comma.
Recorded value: {"value": 900, "unit": "psi"}
